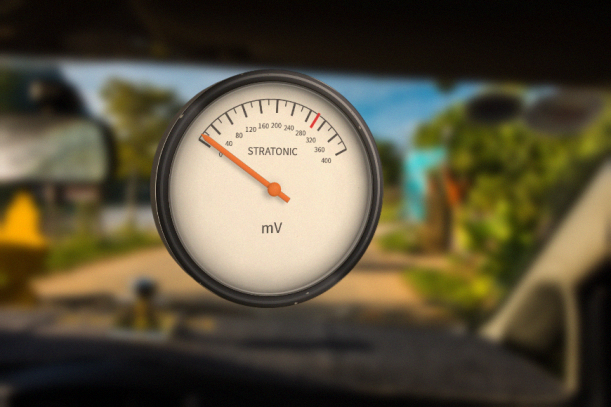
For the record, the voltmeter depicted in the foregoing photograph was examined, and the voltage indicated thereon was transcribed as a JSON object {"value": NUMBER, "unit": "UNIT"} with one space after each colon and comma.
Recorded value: {"value": 10, "unit": "mV"}
